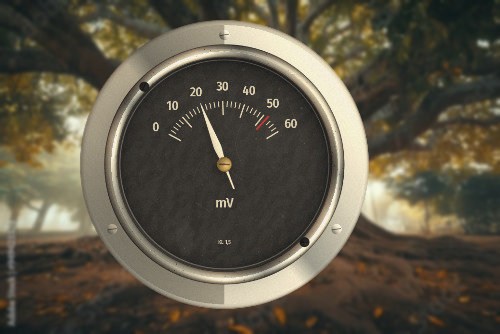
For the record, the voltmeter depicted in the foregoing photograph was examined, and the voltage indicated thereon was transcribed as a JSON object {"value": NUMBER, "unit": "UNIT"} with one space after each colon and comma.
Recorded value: {"value": 20, "unit": "mV"}
